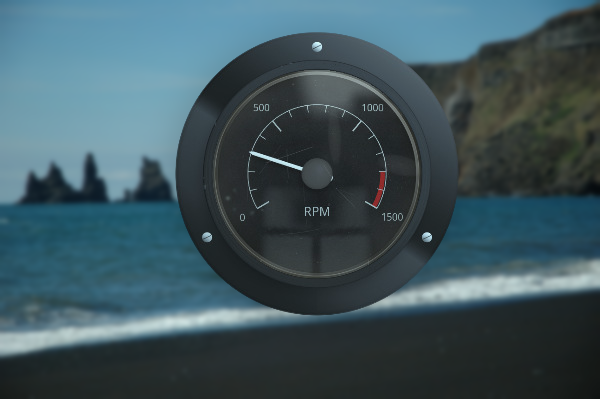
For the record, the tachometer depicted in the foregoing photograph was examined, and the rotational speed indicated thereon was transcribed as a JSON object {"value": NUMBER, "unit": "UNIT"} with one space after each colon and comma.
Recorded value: {"value": 300, "unit": "rpm"}
